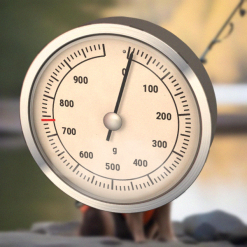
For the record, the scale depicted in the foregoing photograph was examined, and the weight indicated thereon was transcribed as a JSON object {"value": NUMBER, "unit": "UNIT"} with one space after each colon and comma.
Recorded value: {"value": 10, "unit": "g"}
